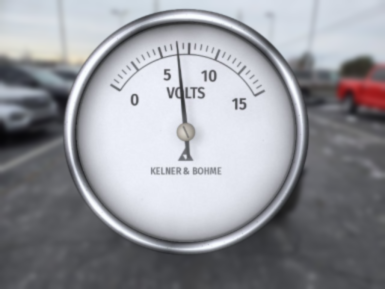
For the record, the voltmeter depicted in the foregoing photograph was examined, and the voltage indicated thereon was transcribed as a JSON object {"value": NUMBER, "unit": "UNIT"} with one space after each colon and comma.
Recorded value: {"value": 6.5, "unit": "V"}
